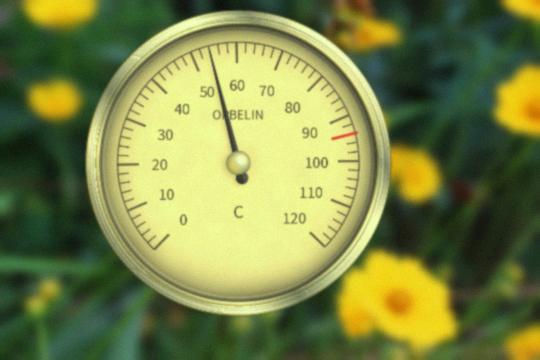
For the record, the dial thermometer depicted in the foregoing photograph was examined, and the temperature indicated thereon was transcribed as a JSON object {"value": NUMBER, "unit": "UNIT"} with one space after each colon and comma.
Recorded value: {"value": 54, "unit": "°C"}
